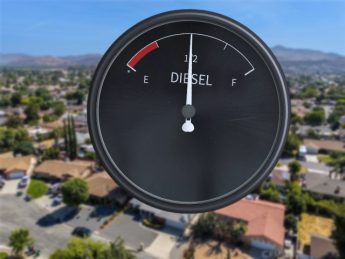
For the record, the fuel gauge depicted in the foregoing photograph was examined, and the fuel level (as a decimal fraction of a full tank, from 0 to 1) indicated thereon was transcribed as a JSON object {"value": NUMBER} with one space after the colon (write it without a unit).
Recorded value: {"value": 0.5}
